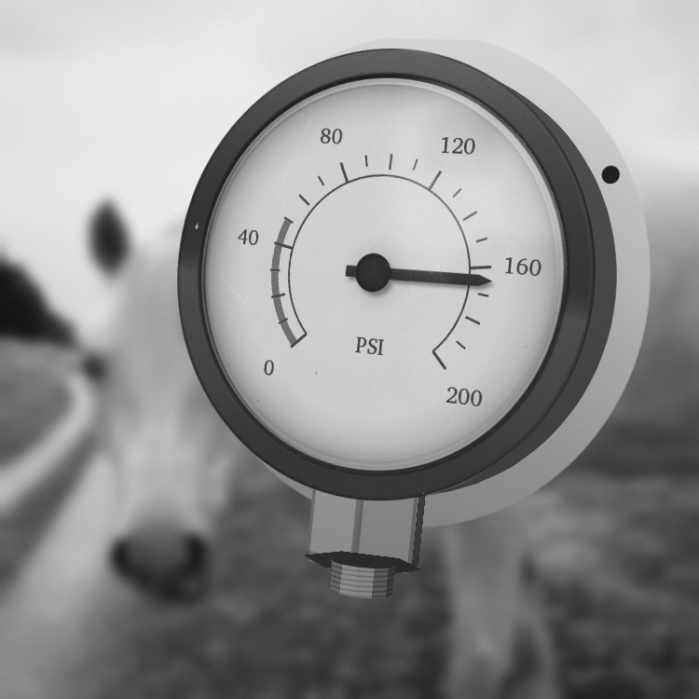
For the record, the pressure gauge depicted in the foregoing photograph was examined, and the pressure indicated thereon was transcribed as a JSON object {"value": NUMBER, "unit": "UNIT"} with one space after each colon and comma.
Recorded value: {"value": 165, "unit": "psi"}
